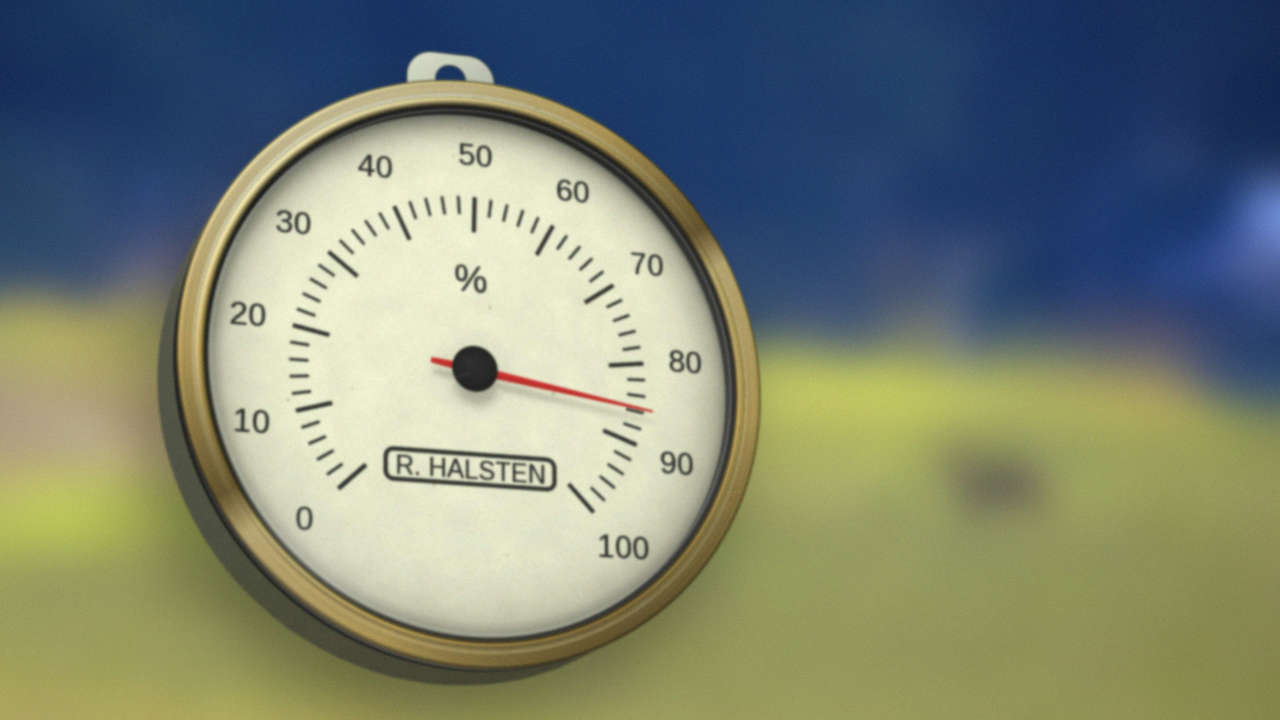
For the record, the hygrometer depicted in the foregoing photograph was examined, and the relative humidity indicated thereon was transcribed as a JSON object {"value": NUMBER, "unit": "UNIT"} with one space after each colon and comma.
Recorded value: {"value": 86, "unit": "%"}
